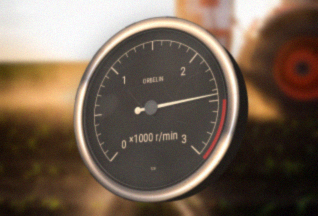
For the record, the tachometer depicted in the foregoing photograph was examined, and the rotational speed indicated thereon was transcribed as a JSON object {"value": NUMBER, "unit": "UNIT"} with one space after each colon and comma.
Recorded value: {"value": 2450, "unit": "rpm"}
